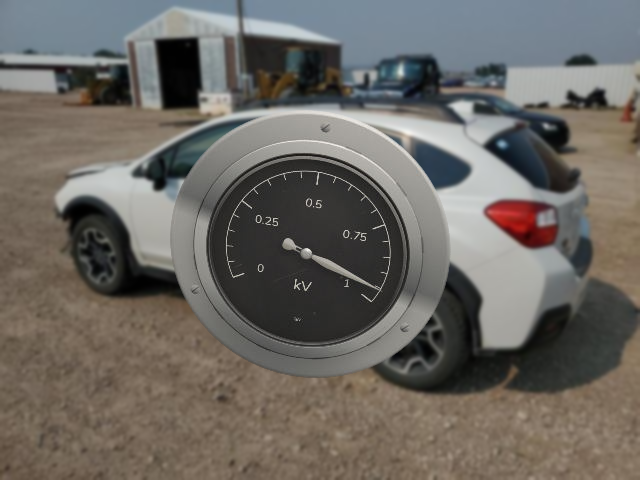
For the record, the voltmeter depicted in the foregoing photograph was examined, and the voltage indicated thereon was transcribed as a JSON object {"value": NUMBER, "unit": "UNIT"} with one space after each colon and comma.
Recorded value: {"value": 0.95, "unit": "kV"}
